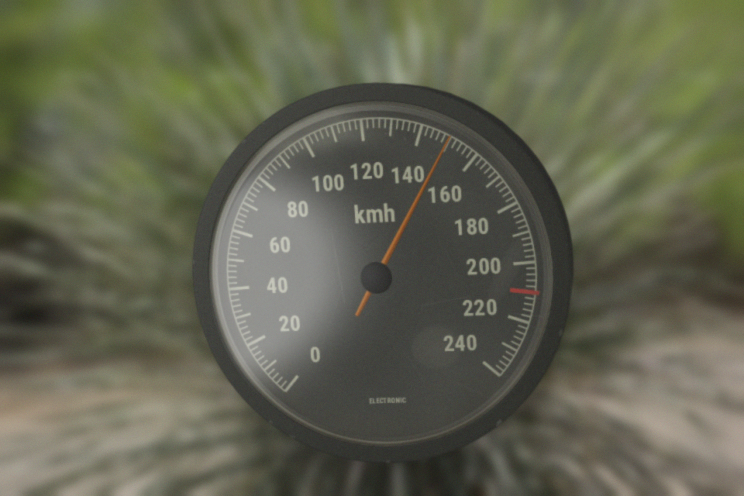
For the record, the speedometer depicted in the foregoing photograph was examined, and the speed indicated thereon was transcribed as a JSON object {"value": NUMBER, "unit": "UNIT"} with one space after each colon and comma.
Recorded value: {"value": 150, "unit": "km/h"}
